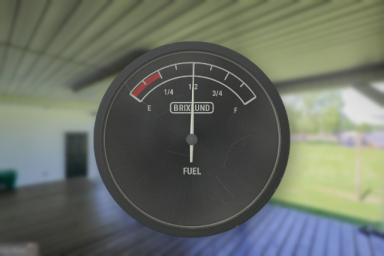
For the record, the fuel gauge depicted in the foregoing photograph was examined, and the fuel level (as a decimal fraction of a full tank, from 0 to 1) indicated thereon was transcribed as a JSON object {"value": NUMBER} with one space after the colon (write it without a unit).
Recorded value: {"value": 0.5}
